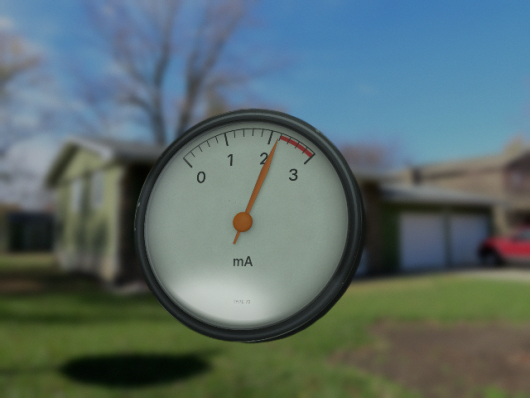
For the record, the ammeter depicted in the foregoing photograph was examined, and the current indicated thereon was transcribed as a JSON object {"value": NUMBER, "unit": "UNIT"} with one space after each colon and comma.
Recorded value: {"value": 2.2, "unit": "mA"}
